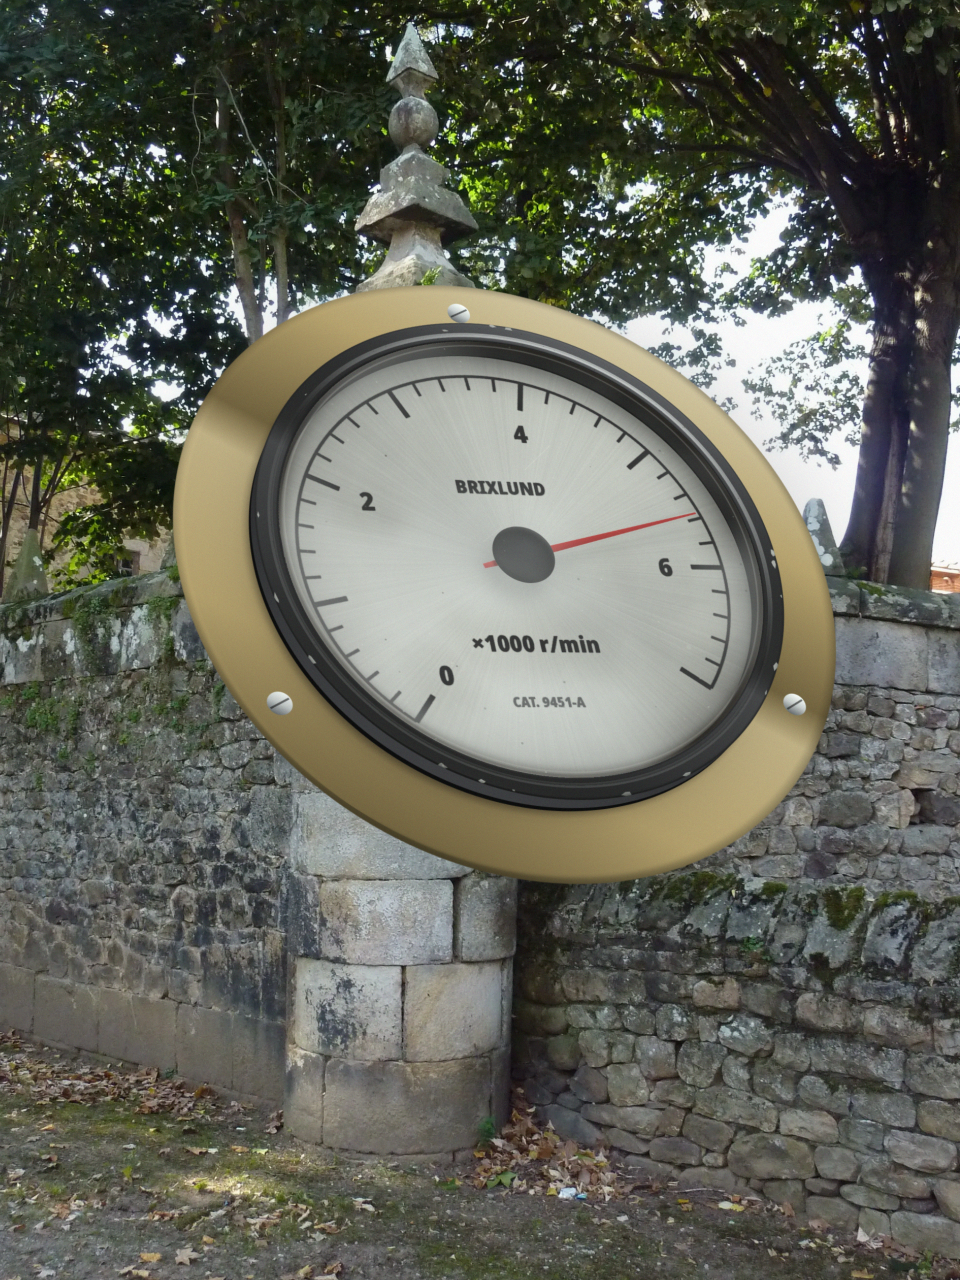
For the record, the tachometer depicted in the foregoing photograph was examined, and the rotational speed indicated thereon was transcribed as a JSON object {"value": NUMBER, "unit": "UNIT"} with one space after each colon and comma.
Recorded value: {"value": 5600, "unit": "rpm"}
